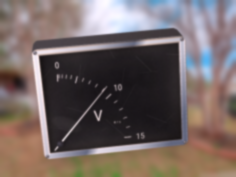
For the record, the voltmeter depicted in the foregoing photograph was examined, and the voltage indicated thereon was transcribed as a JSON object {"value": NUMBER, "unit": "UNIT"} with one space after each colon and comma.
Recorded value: {"value": 9, "unit": "V"}
